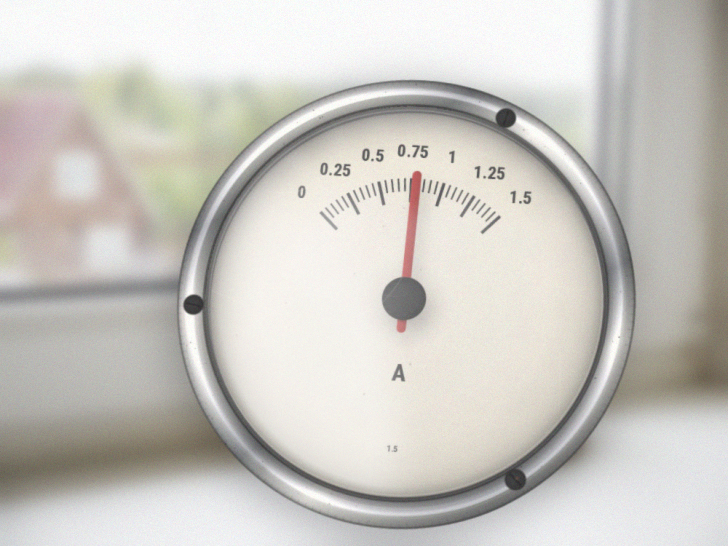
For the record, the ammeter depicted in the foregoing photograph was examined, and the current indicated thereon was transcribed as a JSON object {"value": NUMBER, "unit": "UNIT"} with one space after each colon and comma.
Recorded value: {"value": 0.8, "unit": "A"}
